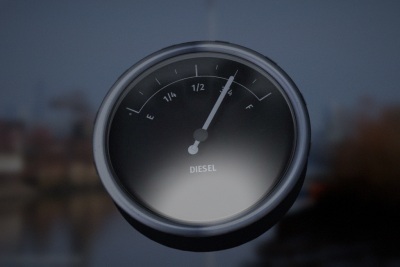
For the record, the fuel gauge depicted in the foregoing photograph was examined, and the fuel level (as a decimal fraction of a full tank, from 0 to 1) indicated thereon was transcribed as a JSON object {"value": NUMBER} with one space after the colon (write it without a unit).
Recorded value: {"value": 0.75}
